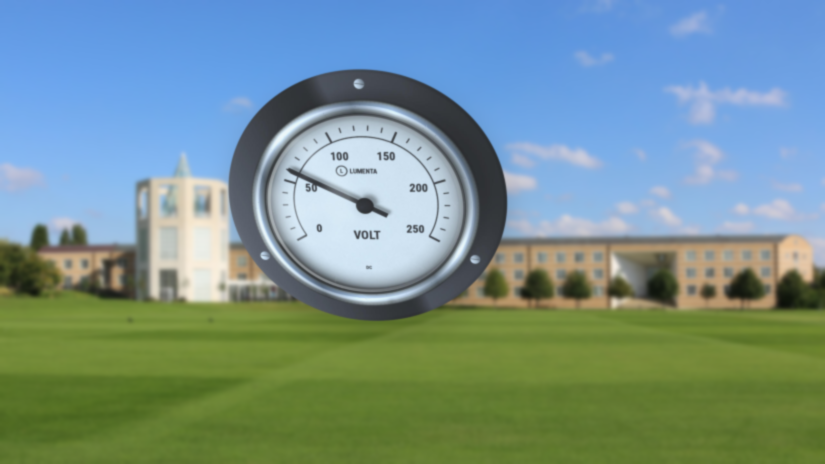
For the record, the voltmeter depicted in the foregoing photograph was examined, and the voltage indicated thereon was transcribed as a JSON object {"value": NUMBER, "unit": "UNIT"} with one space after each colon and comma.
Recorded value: {"value": 60, "unit": "V"}
